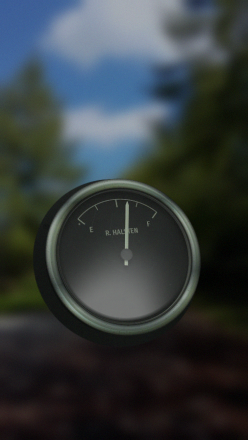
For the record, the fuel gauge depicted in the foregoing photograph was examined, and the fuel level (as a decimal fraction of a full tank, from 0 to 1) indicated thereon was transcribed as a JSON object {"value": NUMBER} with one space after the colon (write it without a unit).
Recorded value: {"value": 0.625}
